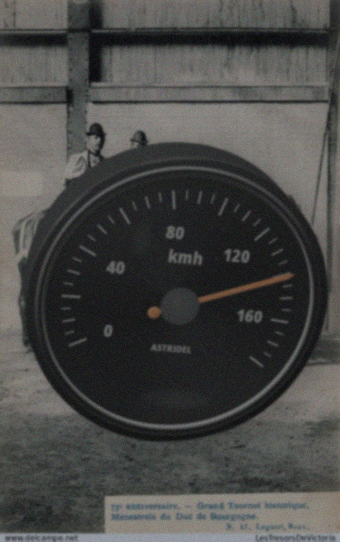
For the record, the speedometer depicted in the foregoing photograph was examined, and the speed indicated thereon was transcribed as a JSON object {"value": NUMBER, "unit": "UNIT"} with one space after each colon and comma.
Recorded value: {"value": 140, "unit": "km/h"}
